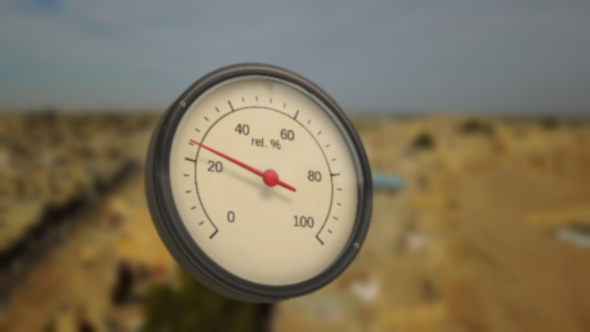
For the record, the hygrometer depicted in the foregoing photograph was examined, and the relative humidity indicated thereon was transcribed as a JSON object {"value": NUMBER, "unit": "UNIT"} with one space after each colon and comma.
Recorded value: {"value": 24, "unit": "%"}
